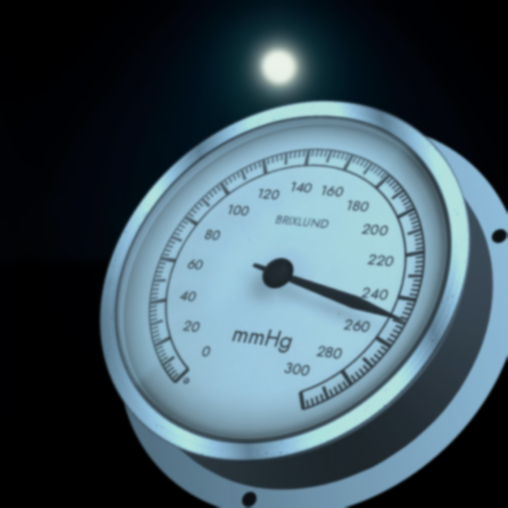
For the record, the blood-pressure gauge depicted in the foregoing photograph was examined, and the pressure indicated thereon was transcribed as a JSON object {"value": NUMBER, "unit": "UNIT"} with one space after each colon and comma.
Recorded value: {"value": 250, "unit": "mmHg"}
